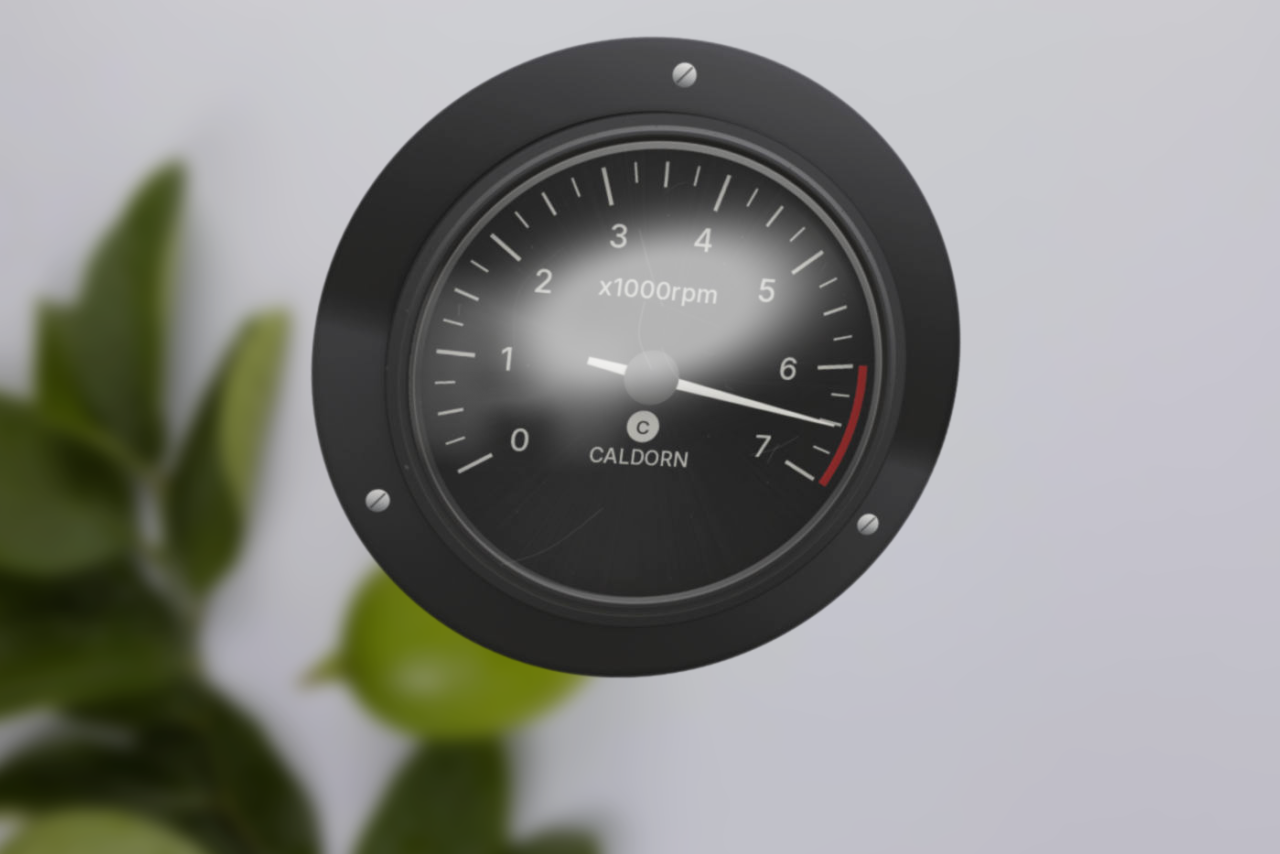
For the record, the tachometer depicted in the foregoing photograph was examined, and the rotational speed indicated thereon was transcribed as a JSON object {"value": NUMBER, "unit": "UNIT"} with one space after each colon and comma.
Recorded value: {"value": 6500, "unit": "rpm"}
